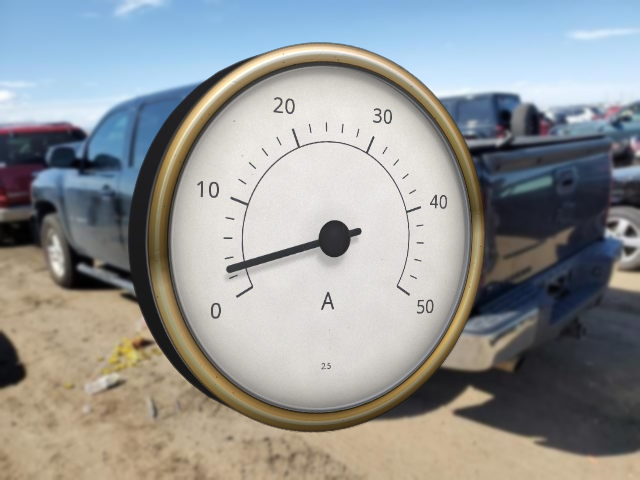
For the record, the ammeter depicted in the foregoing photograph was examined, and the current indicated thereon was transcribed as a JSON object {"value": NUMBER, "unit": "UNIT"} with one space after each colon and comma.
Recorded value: {"value": 3, "unit": "A"}
